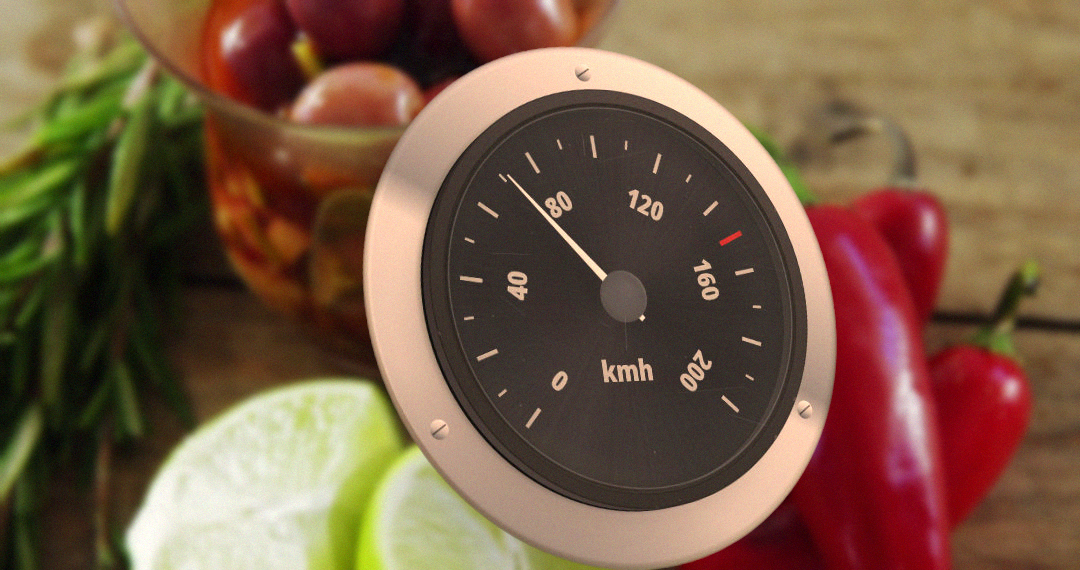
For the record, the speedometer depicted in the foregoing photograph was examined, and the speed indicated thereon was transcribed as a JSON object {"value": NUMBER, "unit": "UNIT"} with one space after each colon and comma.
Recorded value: {"value": 70, "unit": "km/h"}
